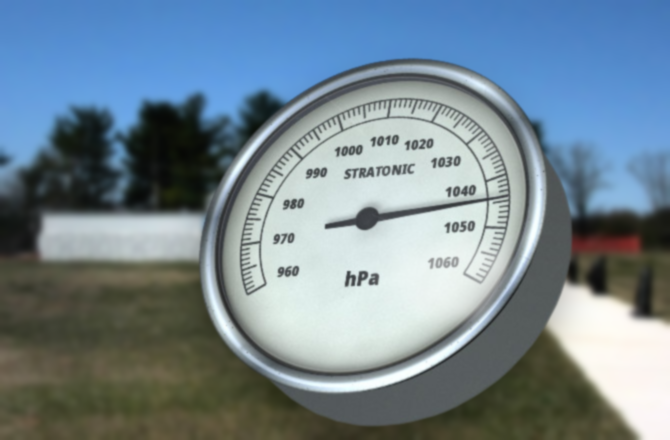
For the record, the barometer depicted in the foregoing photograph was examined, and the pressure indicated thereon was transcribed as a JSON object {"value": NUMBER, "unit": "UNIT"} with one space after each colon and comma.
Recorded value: {"value": 1045, "unit": "hPa"}
